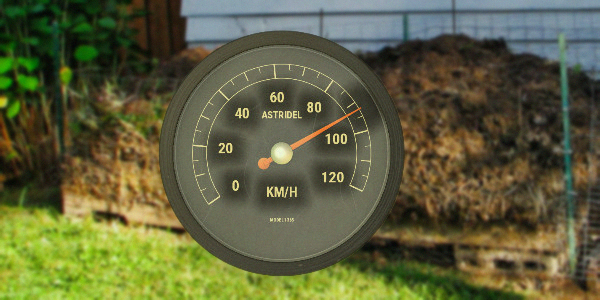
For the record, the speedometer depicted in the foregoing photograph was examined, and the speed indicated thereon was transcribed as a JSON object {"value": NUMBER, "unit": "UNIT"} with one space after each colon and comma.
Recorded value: {"value": 92.5, "unit": "km/h"}
